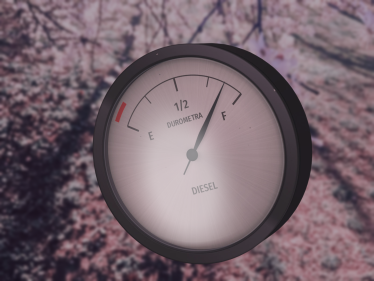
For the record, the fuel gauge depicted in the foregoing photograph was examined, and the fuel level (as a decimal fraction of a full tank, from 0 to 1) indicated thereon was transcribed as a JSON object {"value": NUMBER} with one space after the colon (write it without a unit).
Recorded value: {"value": 0.875}
